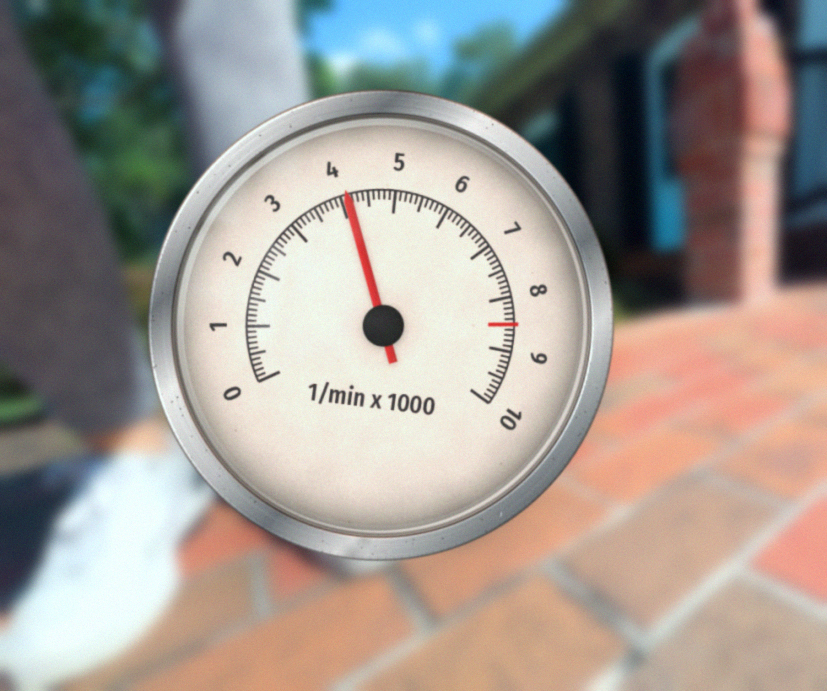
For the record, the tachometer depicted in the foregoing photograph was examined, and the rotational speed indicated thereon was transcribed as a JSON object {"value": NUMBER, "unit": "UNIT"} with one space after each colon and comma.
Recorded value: {"value": 4100, "unit": "rpm"}
